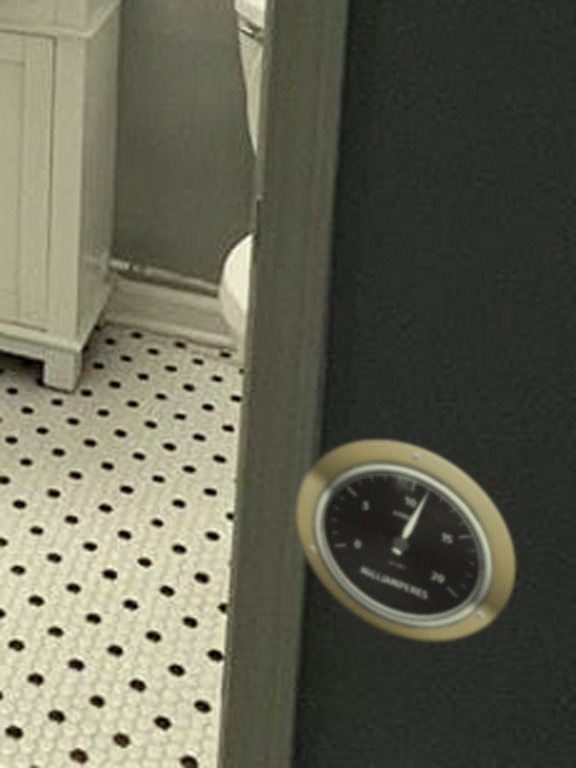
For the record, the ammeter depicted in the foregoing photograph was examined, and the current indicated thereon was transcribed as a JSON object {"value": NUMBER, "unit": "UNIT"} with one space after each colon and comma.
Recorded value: {"value": 11, "unit": "mA"}
